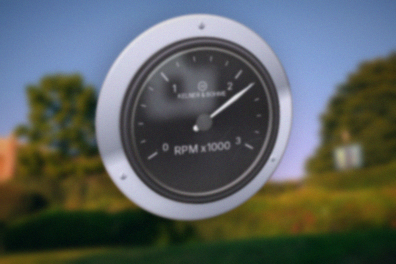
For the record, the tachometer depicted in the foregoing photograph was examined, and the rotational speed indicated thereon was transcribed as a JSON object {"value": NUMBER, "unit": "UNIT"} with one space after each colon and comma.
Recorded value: {"value": 2200, "unit": "rpm"}
